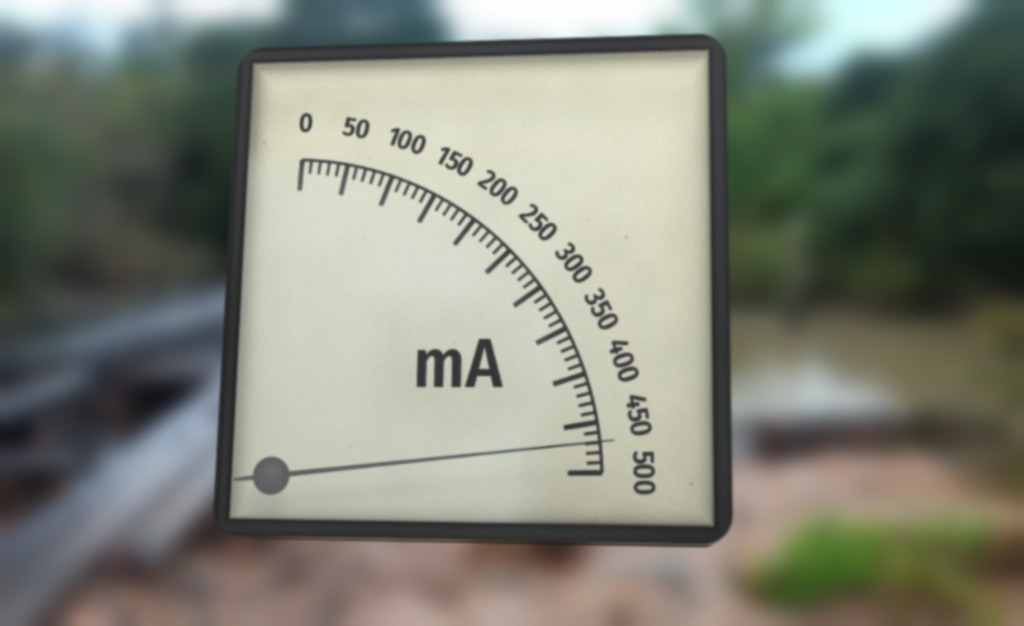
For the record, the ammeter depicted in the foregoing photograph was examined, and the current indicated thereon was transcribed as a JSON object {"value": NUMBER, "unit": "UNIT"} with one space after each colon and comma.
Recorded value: {"value": 470, "unit": "mA"}
